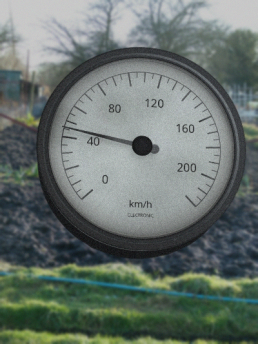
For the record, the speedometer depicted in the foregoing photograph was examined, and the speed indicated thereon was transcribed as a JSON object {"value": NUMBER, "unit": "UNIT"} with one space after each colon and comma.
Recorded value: {"value": 45, "unit": "km/h"}
